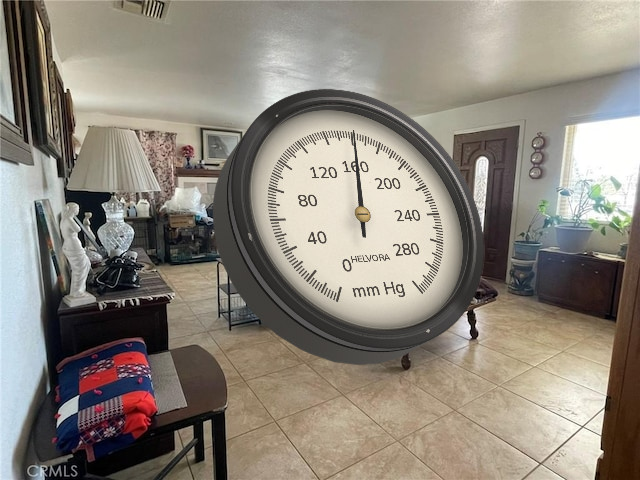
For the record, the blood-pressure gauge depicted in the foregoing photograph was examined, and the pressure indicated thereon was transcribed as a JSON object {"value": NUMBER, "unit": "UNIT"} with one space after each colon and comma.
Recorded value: {"value": 160, "unit": "mmHg"}
